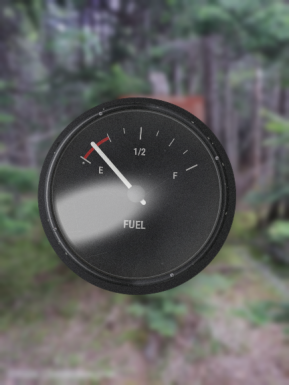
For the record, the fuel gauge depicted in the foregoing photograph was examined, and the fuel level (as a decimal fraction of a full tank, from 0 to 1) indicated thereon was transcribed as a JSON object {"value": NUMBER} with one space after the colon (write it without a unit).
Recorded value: {"value": 0.125}
